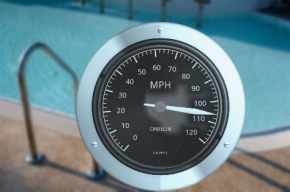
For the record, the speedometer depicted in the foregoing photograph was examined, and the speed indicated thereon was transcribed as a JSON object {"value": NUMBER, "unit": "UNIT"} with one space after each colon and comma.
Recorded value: {"value": 106, "unit": "mph"}
